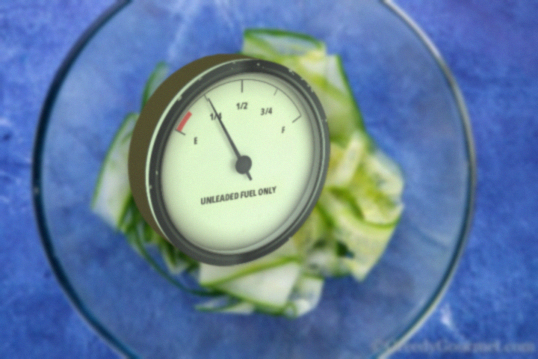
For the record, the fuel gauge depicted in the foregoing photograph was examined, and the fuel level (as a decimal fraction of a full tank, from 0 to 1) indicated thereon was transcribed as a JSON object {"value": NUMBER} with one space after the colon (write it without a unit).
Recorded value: {"value": 0.25}
